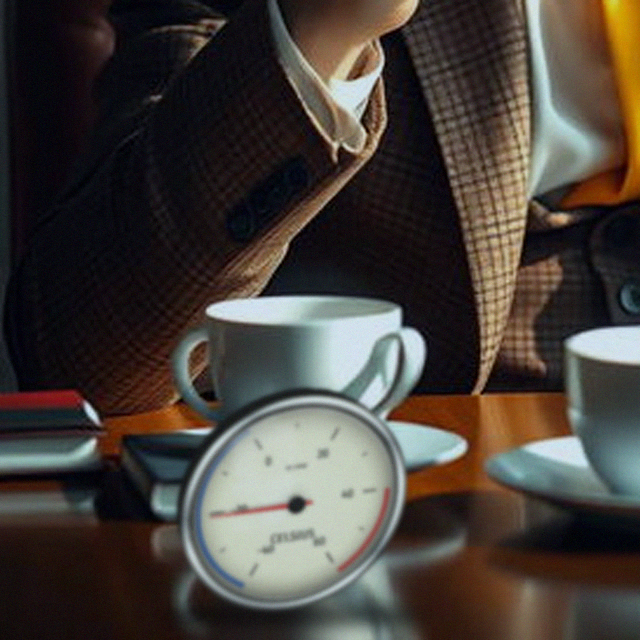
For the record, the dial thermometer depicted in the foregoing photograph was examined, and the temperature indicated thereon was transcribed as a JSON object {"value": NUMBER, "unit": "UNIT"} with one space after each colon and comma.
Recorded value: {"value": -20, "unit": "°C"}
